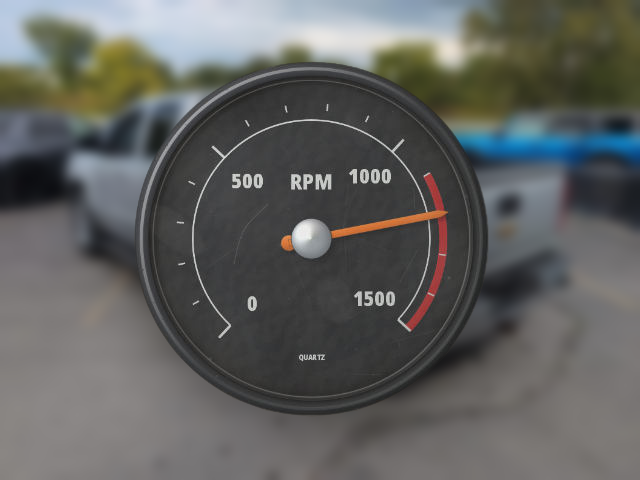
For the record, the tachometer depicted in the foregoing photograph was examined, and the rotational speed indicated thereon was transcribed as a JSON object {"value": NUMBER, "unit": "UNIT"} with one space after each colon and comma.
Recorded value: {"value": 1200, "unit": "rpm"}
